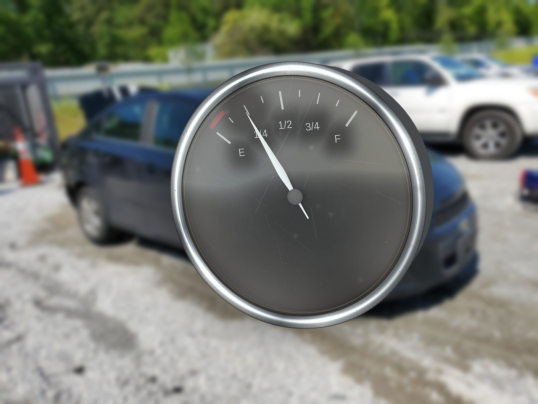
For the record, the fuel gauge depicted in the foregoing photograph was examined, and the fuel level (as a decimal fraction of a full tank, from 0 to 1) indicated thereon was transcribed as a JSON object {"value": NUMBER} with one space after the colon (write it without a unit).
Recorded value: {"value": 0.25}
